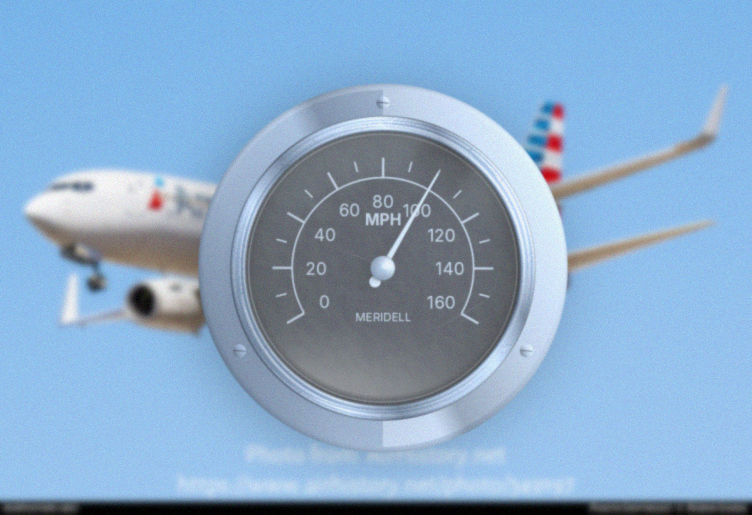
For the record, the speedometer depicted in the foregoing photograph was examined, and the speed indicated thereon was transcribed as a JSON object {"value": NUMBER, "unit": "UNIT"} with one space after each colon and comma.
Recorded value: {"value": 100, "unit": "mph"}
